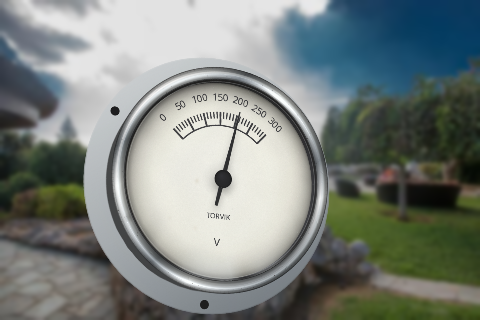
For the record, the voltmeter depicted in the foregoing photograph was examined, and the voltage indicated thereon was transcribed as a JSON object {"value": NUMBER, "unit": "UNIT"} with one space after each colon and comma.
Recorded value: {"value": 200, "unit": "V"}
